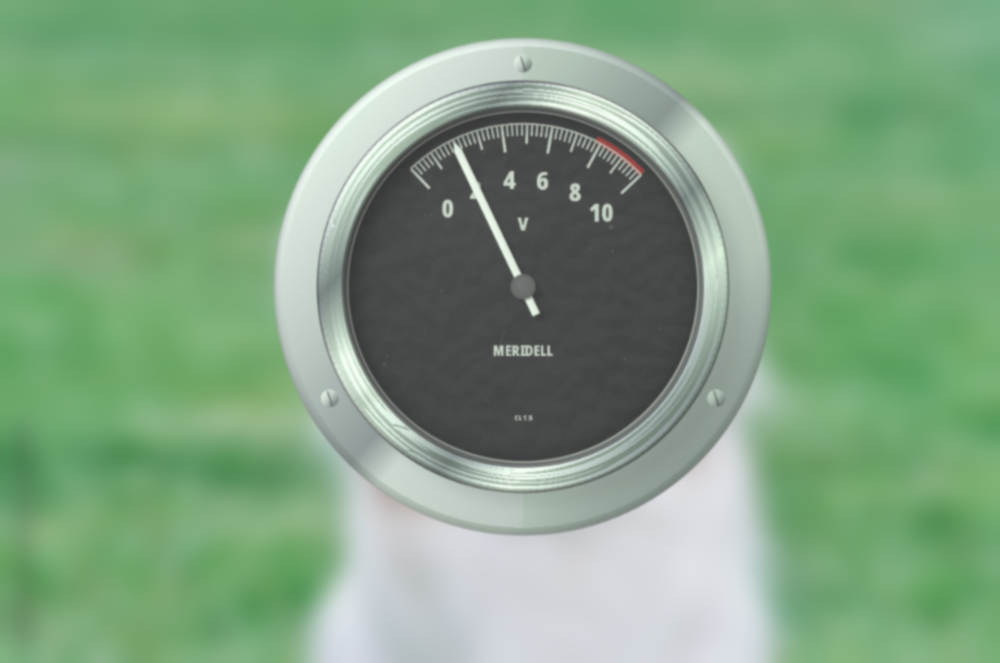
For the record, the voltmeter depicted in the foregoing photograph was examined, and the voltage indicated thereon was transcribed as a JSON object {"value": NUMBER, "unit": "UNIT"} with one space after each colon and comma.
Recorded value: {"value": 2, "unit": "V"}
